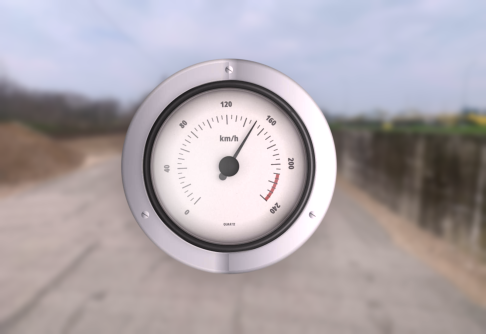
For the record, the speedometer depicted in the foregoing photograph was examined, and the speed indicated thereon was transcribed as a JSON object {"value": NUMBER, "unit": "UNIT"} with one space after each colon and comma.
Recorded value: {"value": 150, "unit": "km/h"}
